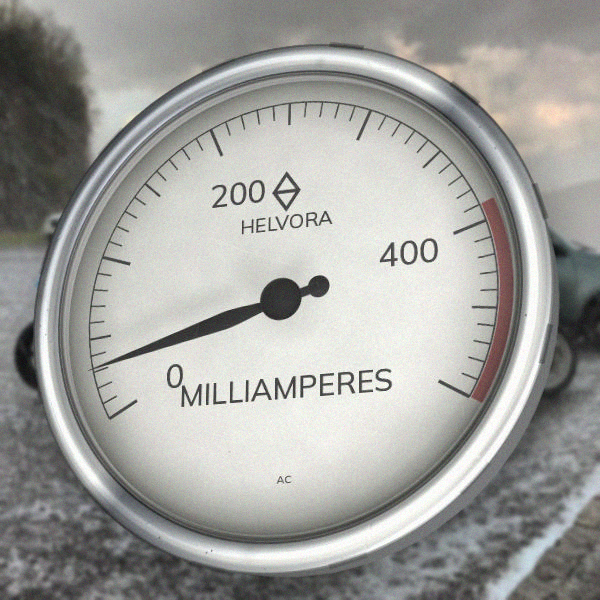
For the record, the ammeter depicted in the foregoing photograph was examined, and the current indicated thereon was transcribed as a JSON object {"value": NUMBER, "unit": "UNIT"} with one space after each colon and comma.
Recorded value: {"value": 30, "unit": "mA"}
